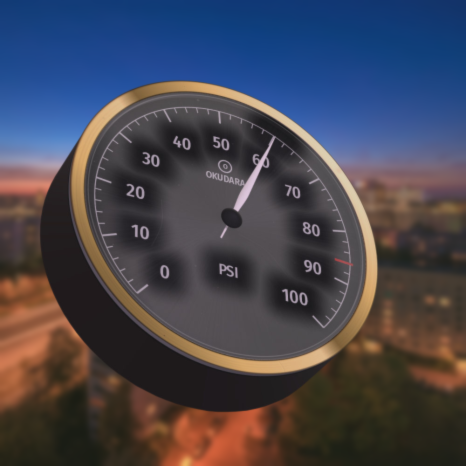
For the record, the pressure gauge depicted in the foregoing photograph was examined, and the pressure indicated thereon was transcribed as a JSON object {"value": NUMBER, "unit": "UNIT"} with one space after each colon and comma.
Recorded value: {"value": 60, "unit": "psi"}
